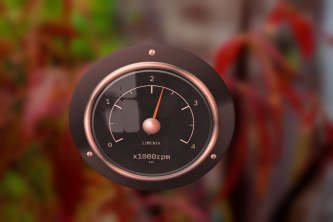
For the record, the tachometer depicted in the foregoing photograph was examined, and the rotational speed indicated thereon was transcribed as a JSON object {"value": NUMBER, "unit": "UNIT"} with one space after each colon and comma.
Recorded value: {"value": 2250, "unit": "rpm"}
